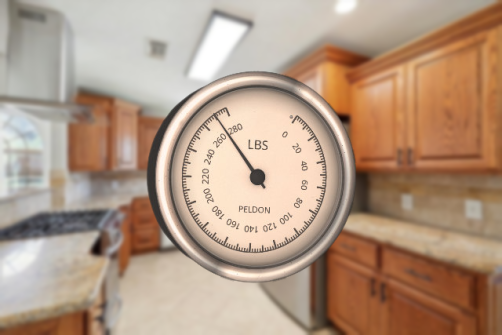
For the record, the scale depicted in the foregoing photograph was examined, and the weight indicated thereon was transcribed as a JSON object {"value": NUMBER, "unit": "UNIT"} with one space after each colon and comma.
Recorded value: {"value": 270, "unit": "lb"}
